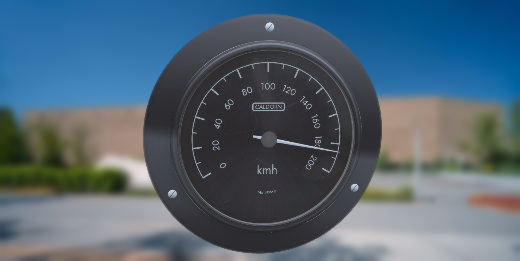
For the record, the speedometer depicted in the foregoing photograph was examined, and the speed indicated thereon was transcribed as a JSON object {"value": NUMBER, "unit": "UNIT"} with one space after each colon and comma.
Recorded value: {"value": 185, "unit": "km/h"}
